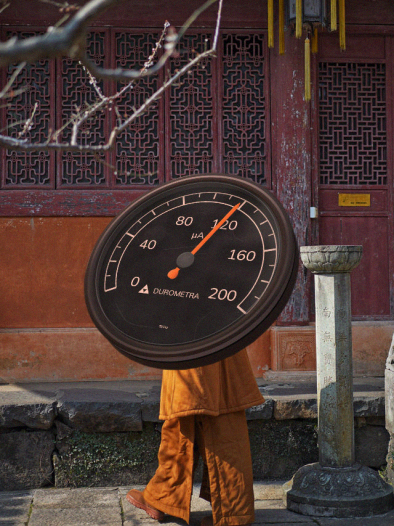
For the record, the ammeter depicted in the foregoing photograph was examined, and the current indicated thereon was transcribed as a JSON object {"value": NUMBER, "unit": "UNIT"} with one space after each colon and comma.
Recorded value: {"value": 120, "unit": "µA"}
